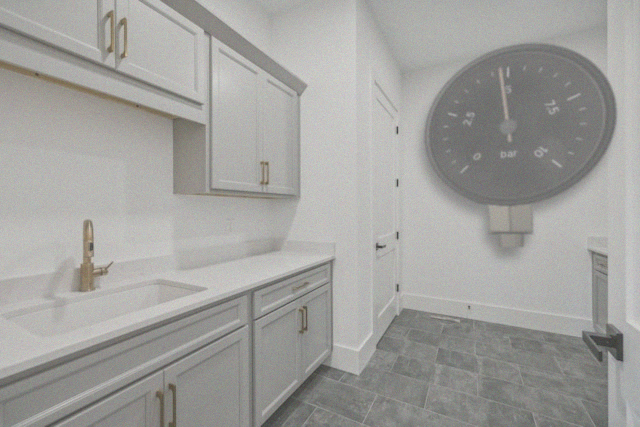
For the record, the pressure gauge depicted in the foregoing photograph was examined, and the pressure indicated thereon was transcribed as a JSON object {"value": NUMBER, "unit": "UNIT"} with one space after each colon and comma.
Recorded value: {"value": 4.75, "unit": "bar"}
